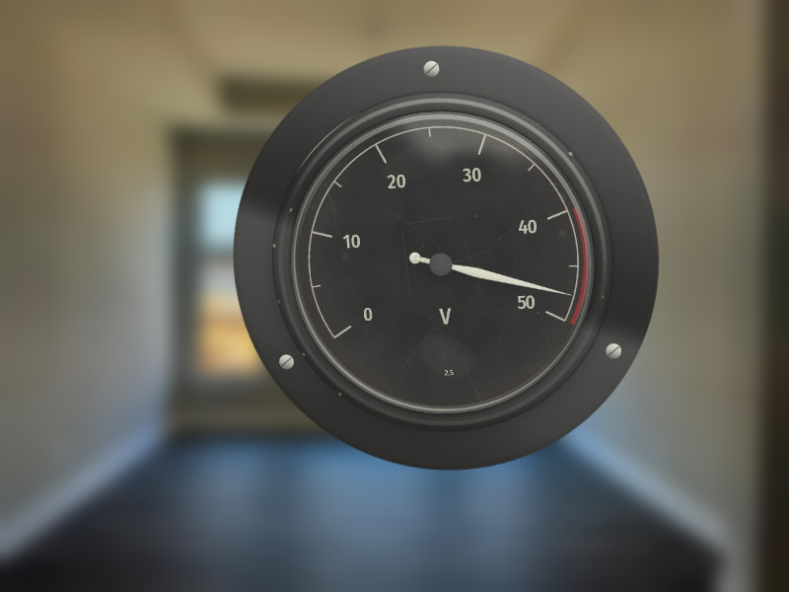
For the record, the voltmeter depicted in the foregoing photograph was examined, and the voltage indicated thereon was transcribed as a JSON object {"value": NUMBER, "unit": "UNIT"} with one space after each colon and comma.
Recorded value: {"value": 47.5, "unit": "V"}
